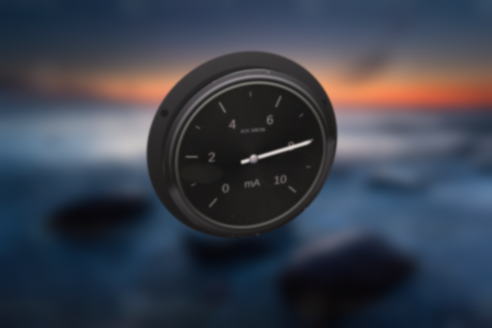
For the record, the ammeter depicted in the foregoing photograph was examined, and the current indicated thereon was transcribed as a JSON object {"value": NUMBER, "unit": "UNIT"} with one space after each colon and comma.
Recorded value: {"value": 8, "unit": "mA"}
